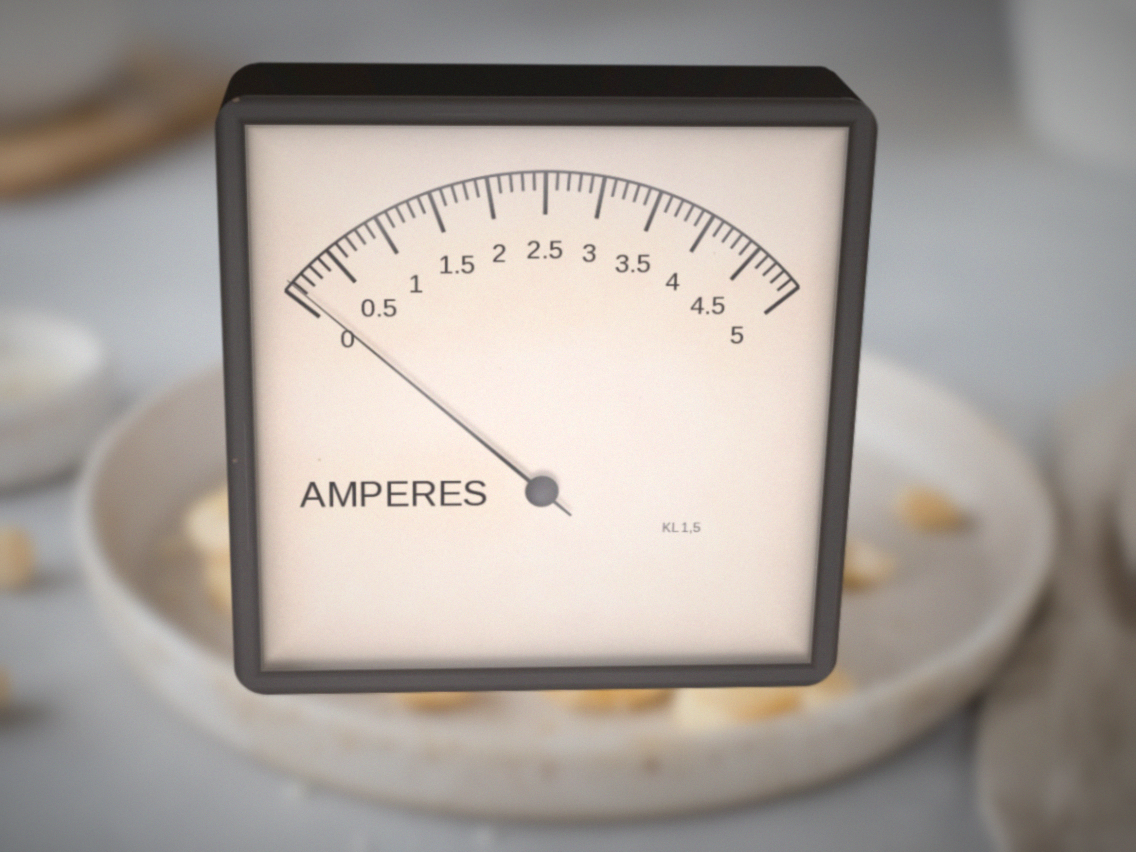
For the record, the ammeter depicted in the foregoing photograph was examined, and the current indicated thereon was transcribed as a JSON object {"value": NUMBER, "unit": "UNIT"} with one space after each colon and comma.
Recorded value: {"value": 0.1, "unit": "A"}
